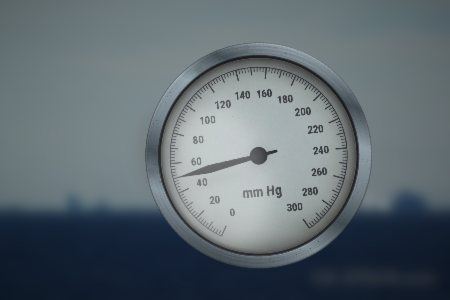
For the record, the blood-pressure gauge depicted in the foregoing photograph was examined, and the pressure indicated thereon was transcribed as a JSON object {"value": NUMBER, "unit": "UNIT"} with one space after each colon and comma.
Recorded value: {"value": 50, "unit": "mmHg"}
